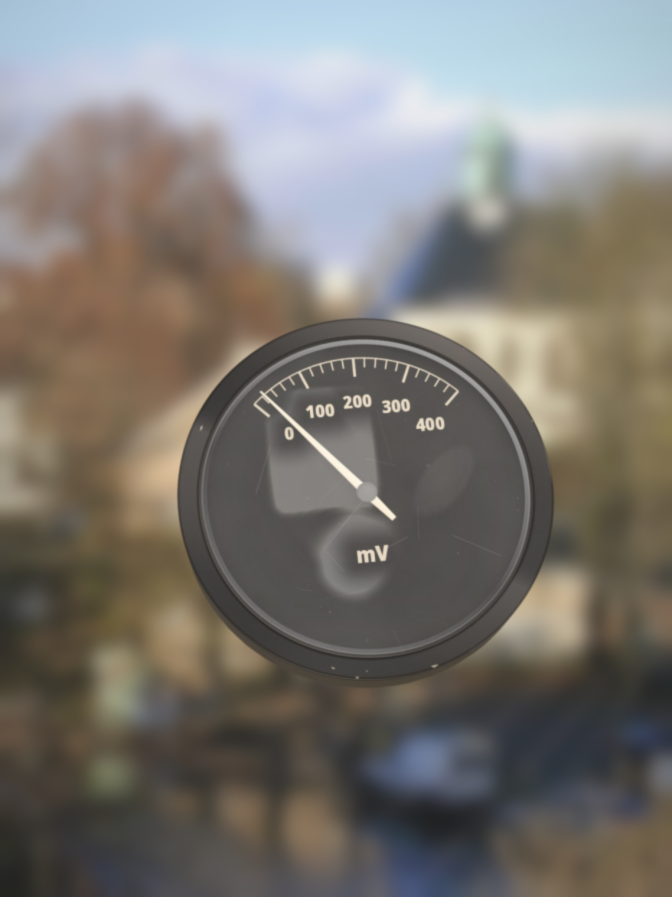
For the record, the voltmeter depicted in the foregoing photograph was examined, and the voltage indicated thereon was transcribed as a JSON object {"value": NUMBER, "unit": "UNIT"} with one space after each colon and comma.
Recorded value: {"value": 20, "unit": "mV"}
